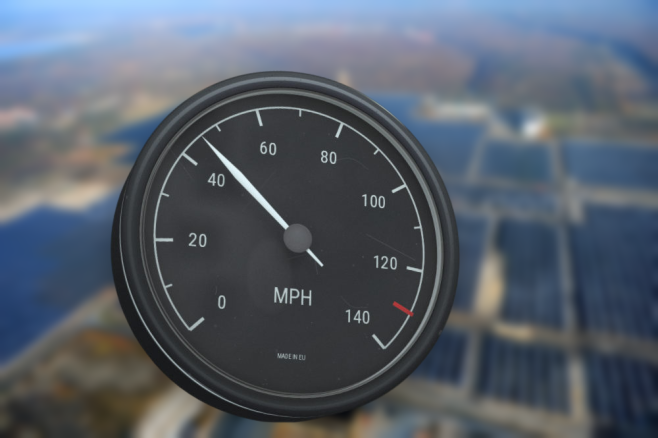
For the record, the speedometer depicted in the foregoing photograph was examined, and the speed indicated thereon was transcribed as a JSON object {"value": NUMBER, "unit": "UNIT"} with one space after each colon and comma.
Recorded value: {"value": 45, "unit": "mph"}
